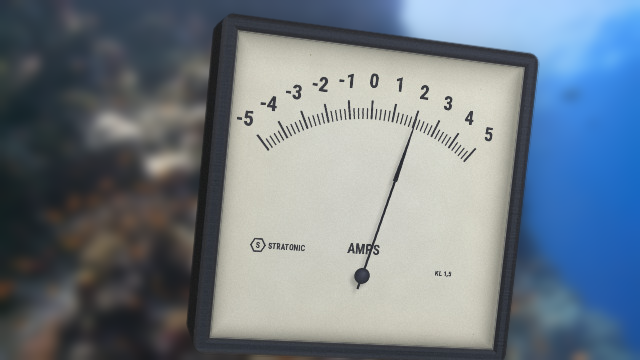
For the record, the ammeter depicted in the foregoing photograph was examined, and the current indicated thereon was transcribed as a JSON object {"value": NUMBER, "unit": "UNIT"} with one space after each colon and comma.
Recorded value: {"value": 2, "unit": "A"}
